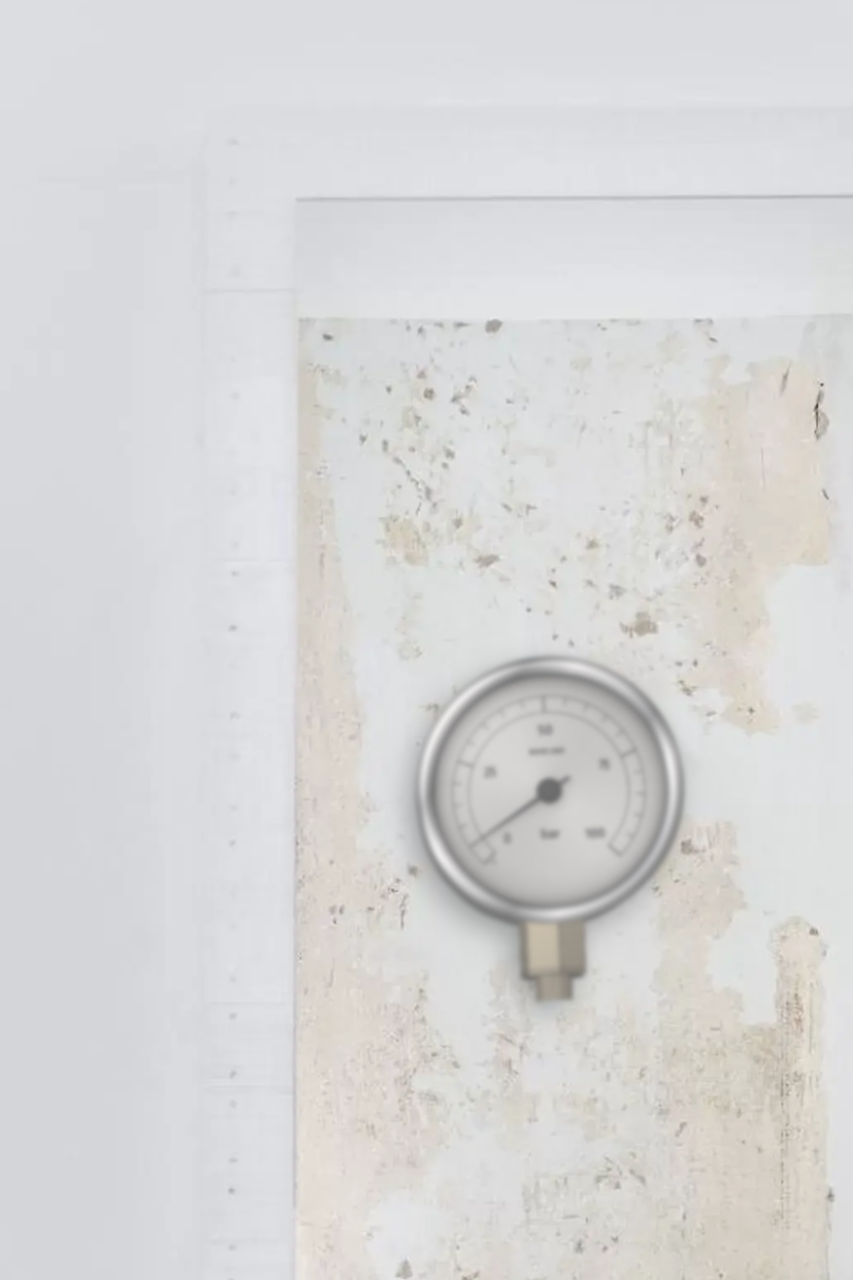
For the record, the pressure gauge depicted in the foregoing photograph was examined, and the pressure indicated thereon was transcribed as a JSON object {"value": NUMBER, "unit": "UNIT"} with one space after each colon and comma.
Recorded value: {"value": 5, "unit": "bar"}
